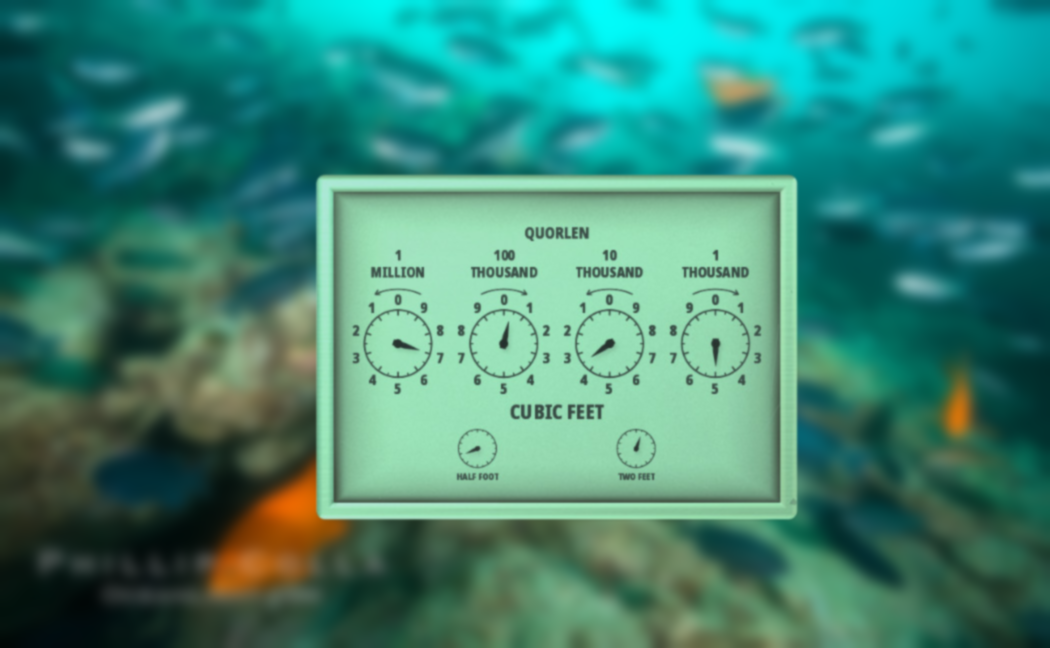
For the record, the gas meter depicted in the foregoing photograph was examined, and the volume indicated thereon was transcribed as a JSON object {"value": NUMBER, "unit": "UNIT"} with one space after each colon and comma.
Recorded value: {"value": 703500, "unit": "ft³"}
